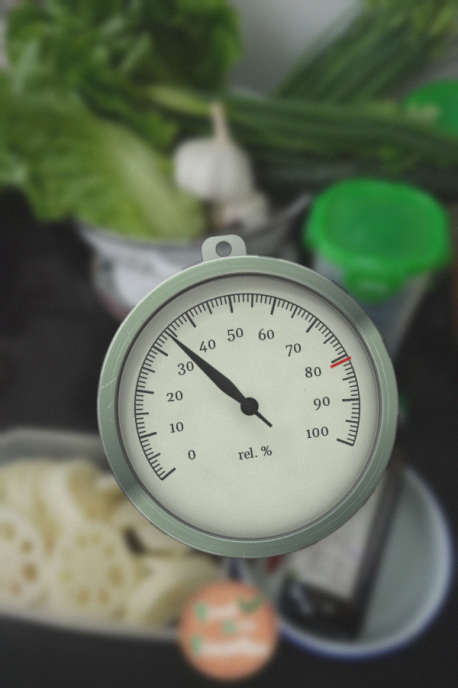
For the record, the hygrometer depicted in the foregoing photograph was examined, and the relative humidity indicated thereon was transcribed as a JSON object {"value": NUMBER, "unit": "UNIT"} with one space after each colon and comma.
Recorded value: {"value": 34, "unit": "%"}
